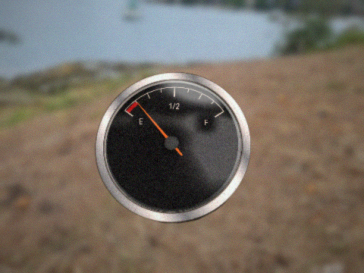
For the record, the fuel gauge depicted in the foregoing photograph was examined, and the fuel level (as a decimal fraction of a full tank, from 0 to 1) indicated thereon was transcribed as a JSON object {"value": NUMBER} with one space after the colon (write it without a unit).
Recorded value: {"value": 0.125}
